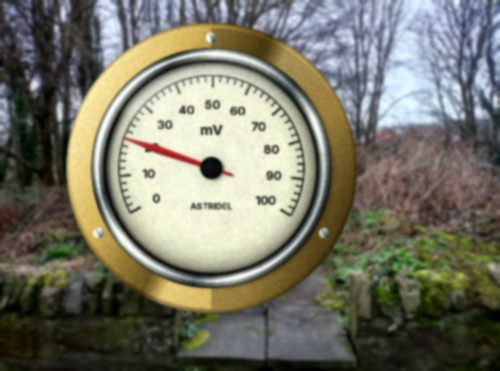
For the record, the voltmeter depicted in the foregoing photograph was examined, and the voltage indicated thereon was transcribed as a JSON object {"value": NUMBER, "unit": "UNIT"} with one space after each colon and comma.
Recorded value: {"value": 20, "unit": "mV"}
